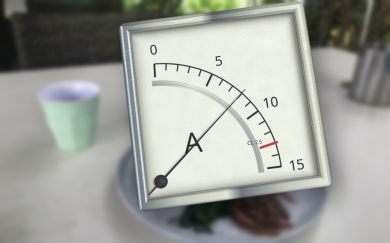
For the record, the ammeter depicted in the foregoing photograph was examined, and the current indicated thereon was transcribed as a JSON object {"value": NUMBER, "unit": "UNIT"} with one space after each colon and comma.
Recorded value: {"value": 8, "unit": "A"}
